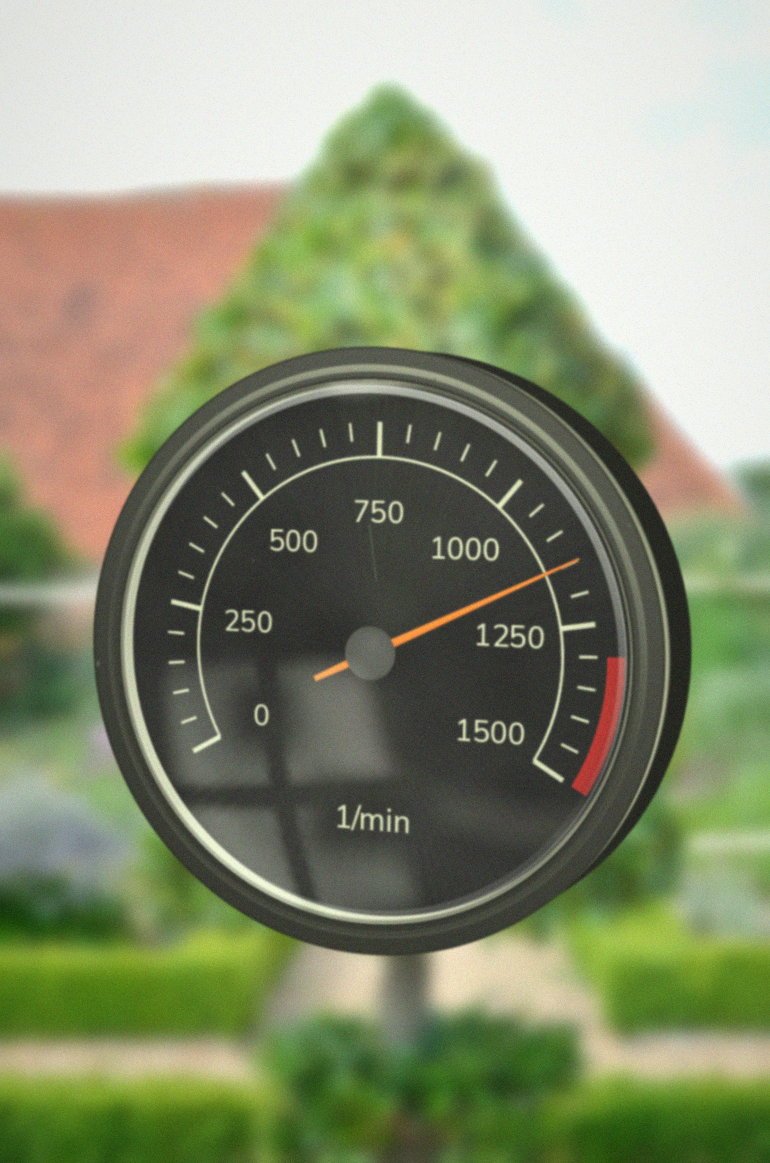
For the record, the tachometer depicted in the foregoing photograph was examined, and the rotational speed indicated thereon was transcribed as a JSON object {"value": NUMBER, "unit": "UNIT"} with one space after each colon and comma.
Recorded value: {"value": 1150, "unit": "rpm"}
